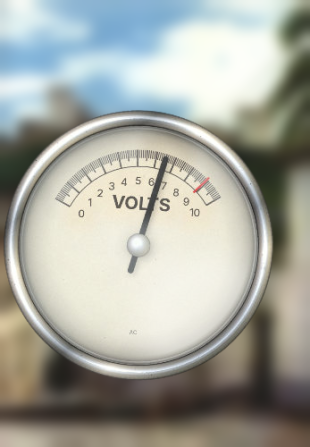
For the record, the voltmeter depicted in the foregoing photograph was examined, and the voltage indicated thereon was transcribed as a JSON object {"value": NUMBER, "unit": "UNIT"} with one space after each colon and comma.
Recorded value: {"value": 6.5, "unit": "V"}
